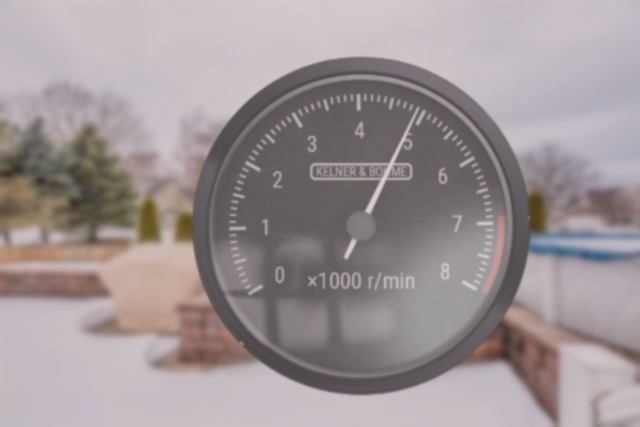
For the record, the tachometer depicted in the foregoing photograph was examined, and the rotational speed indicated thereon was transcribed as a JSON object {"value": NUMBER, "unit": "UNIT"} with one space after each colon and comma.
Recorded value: {"value": 4900, "unit": "rpm"}
